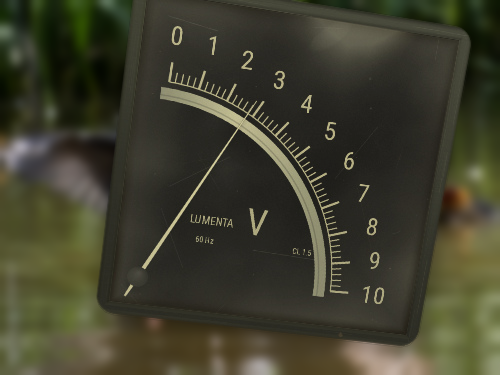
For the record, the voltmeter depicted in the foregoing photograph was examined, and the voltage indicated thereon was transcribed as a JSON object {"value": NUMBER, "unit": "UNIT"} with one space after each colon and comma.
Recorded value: {"value": 2.8, "unit": "V"}
